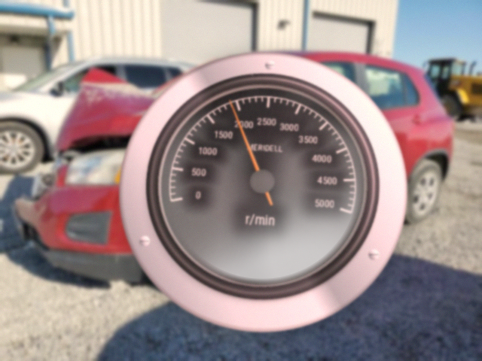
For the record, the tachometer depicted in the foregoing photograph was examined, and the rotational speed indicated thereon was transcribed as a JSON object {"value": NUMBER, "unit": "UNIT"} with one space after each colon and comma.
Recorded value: {"value": 1900, "unit": "rpm"}
